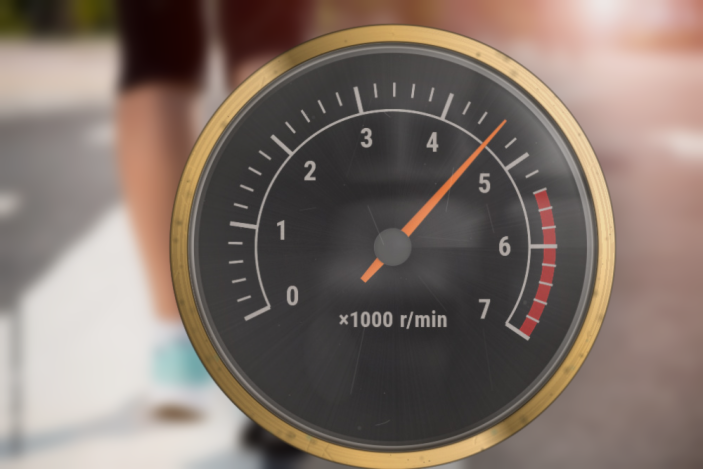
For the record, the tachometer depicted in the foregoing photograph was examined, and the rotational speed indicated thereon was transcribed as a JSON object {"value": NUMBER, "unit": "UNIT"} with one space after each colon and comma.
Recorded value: {"value": 4600, "unit": "rpm"}
